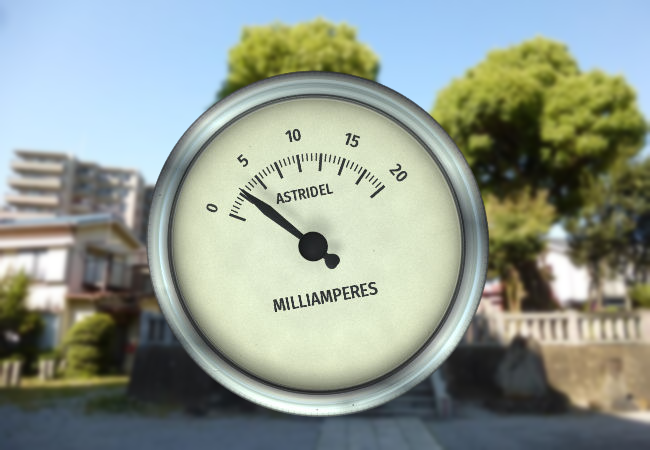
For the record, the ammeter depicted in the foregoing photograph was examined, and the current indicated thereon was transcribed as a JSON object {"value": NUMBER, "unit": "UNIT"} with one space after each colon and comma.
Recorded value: {"value": 3, "unit": "mA"}
